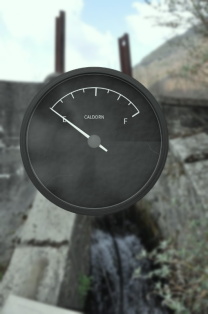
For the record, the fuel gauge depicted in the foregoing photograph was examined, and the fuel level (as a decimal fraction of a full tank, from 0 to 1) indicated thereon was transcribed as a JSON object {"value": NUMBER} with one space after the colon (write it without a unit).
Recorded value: {"value": 0}
